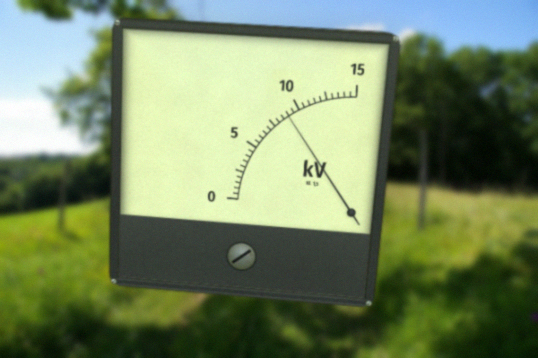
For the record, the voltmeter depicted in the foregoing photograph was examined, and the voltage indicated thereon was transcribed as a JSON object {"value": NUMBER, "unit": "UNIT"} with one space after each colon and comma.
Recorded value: {"value": 9, "unit": "kV"}
